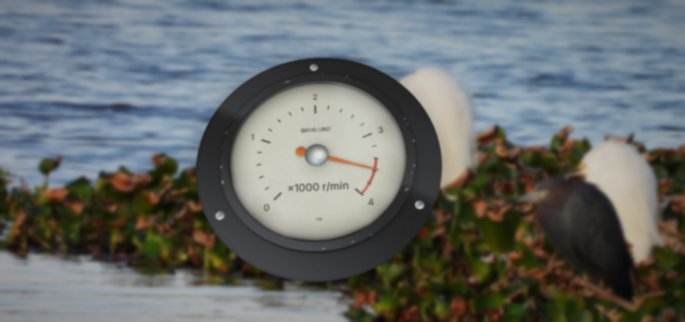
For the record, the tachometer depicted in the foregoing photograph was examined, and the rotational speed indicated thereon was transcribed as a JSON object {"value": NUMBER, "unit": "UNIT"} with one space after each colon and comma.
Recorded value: {"value": 3600, "unit": "rpm"}
